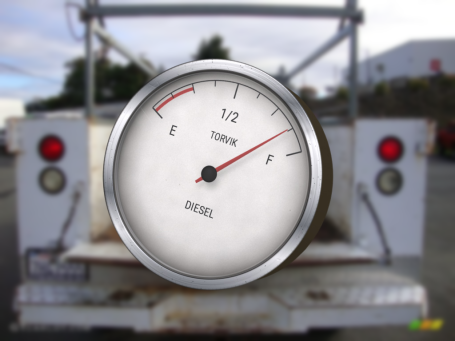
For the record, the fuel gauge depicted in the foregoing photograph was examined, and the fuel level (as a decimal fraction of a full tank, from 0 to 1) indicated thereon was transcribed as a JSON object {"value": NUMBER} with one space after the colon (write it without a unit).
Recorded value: {"value": 0.875}
